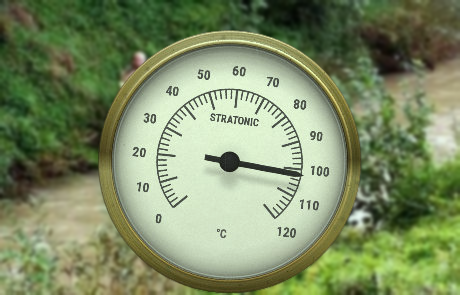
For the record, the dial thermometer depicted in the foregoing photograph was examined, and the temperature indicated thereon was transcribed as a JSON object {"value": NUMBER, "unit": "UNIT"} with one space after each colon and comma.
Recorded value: {"value": 102, "unit": "°C"}
